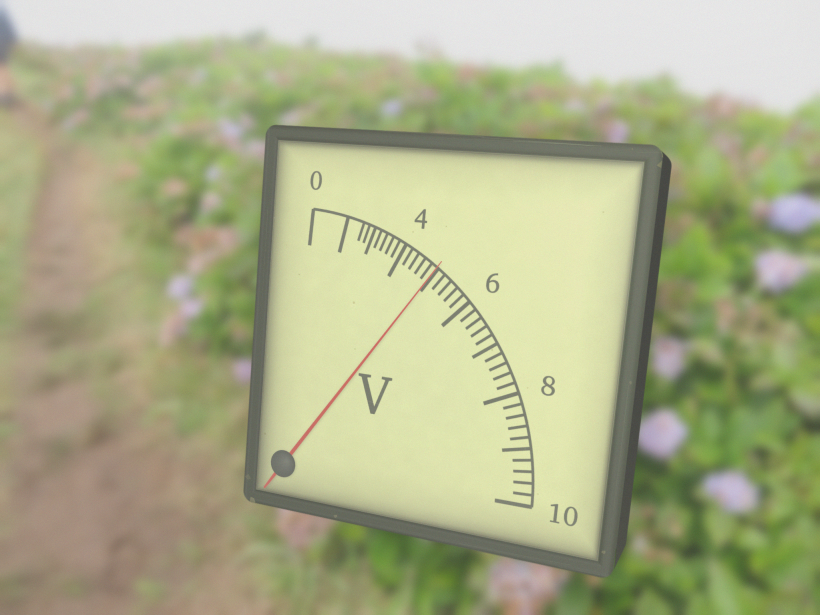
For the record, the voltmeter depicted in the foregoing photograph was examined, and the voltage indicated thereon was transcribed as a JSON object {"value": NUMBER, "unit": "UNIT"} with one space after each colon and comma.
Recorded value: {"value": 5, "unit": "V"}
